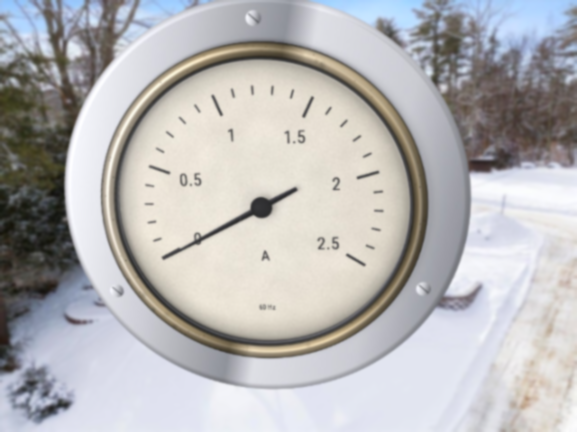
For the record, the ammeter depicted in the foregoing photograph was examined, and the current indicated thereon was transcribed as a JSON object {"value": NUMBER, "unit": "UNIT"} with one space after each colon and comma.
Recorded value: {"value": 0, "unit": "A"}
